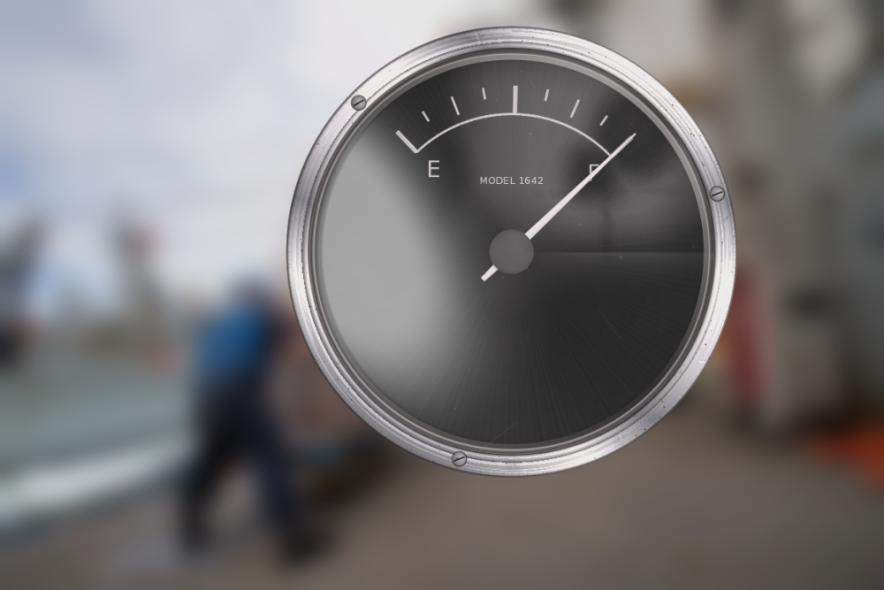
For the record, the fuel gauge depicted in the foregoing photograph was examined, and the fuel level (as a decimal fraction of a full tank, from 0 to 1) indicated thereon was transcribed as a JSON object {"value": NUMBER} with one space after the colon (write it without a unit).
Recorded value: {"value": 1}
